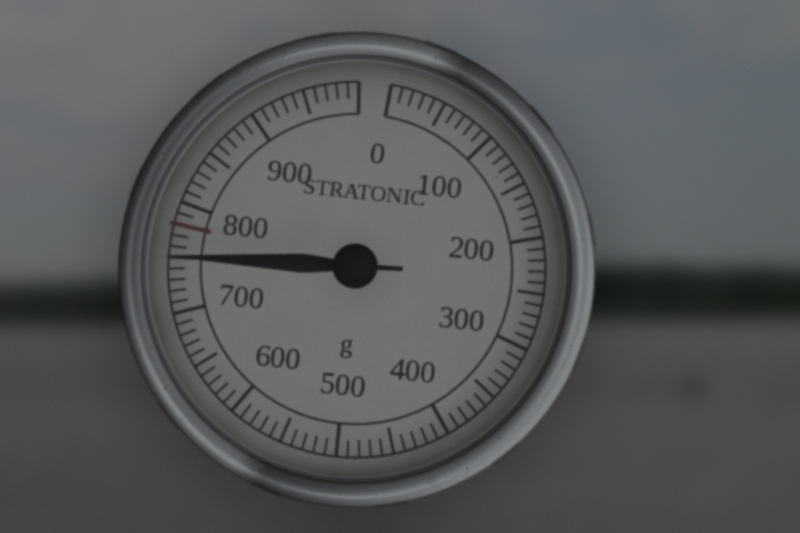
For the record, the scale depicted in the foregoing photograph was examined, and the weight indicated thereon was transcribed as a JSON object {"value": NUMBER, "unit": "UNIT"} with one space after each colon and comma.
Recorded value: {"value": 750, "unit": "g"}
